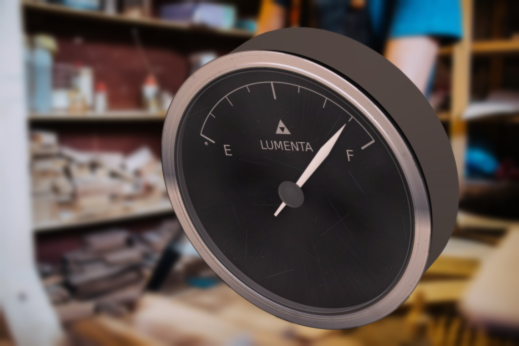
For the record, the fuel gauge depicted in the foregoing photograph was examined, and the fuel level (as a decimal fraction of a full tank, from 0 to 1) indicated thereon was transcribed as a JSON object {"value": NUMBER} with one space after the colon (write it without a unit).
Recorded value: {"value": 0.875}
